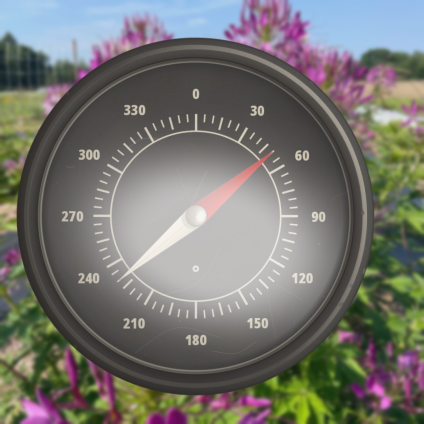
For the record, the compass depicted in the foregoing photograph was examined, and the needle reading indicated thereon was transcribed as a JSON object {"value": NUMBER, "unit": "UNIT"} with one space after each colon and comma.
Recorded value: {"value": 50, "unit": "°"}
